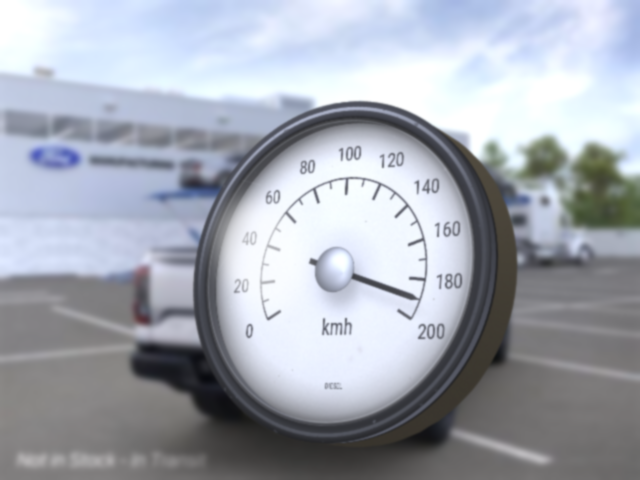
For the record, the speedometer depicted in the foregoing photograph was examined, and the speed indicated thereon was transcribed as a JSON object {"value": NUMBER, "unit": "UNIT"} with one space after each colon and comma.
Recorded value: {"value": 190, "unit": "km/h"}
